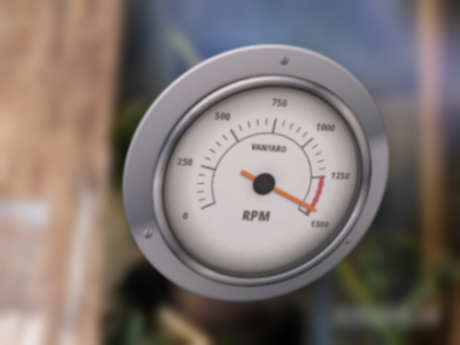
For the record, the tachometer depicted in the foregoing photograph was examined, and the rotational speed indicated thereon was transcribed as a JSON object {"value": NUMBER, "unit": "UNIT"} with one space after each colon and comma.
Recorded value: {"value": 1450, "unit": "rpm"}
